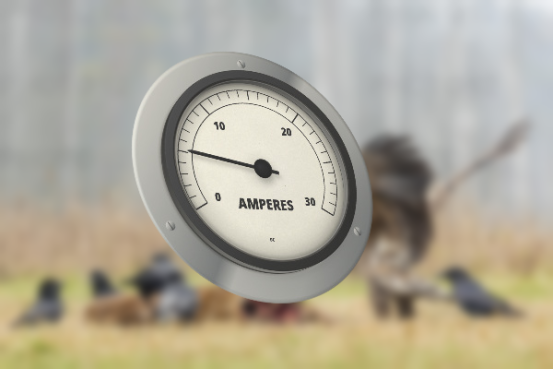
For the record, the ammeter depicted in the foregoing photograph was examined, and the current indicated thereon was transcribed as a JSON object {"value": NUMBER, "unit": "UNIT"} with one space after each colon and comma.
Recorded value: {"value": 5, "unit": "A"}
